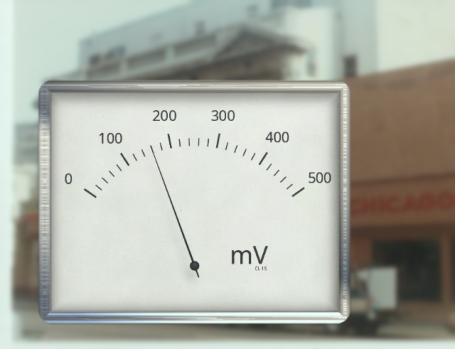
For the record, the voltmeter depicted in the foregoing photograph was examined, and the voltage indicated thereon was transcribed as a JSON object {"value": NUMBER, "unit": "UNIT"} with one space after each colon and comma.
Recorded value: {"value": 160, "unit": "mV"}
